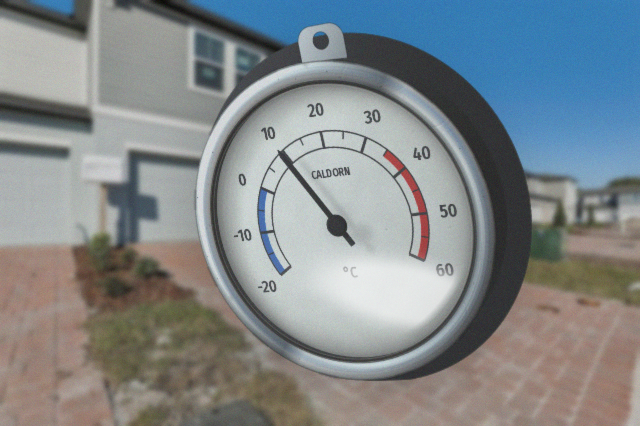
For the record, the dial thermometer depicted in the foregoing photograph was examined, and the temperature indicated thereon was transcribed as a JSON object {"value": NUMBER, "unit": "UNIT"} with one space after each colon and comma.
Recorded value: {"value": 10, "unit": "°C"}
